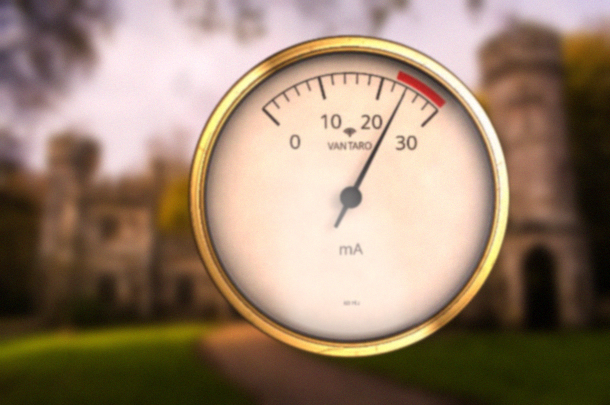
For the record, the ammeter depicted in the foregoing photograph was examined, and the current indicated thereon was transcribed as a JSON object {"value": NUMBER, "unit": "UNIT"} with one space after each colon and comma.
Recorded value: {"value": 24, "unit": "mA"}
